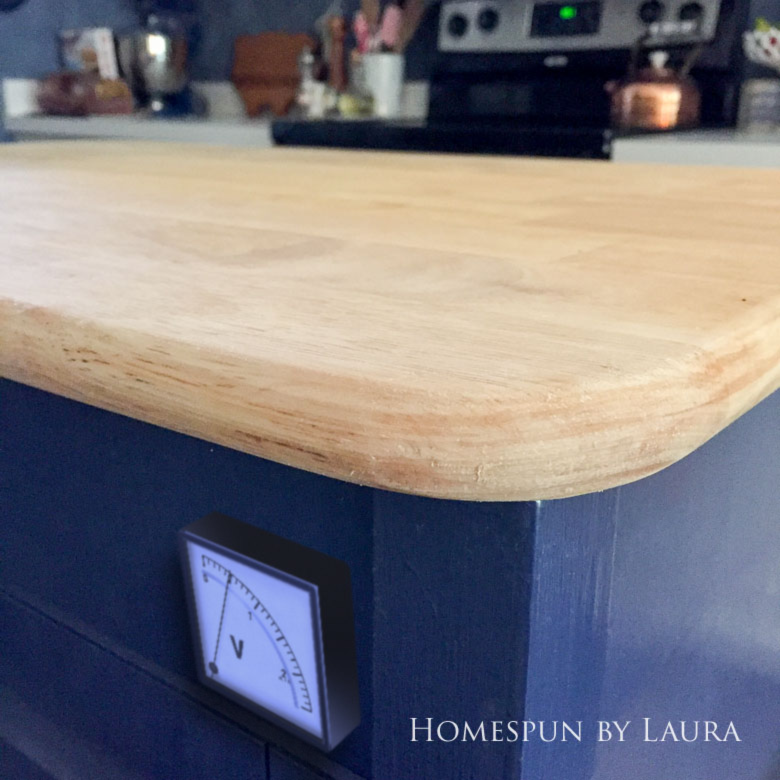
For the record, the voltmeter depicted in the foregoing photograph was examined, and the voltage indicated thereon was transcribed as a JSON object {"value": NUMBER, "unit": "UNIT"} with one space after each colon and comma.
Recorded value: {"value": 0.5, "unit": "V"}
